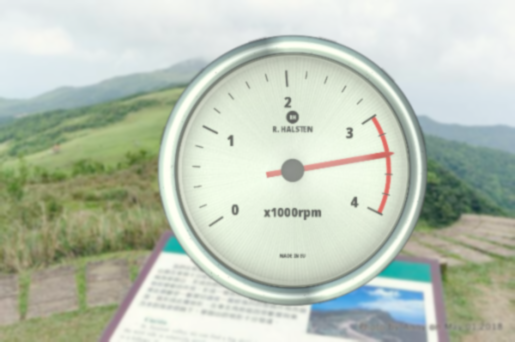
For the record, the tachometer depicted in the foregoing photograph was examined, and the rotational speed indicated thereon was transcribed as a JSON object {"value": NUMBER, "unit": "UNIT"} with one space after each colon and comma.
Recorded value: {"value": 3400, "unit": "rpm"}
